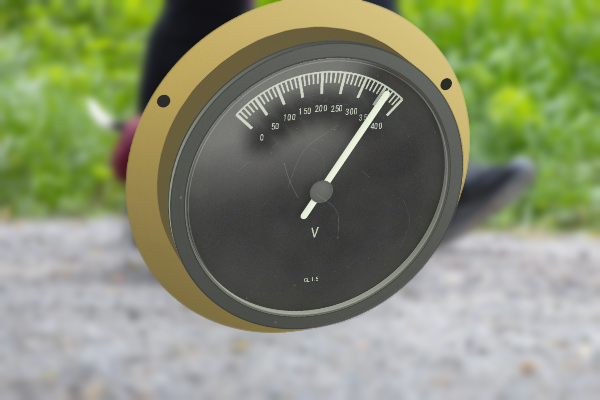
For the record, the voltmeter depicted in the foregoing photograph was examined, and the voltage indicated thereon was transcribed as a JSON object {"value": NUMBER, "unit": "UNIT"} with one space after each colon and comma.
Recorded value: {"value": 350, "unit": "V"}
